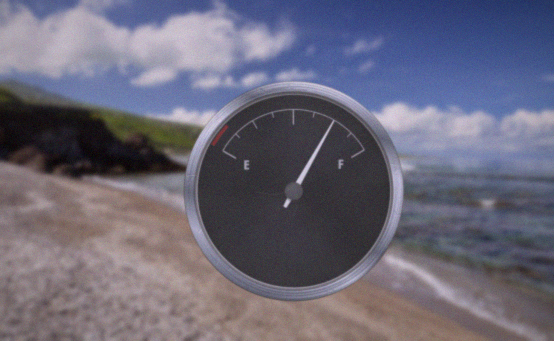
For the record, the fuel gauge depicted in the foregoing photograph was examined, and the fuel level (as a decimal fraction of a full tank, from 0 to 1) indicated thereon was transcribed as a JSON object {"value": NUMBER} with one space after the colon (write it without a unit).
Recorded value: {"value": 0.75}
